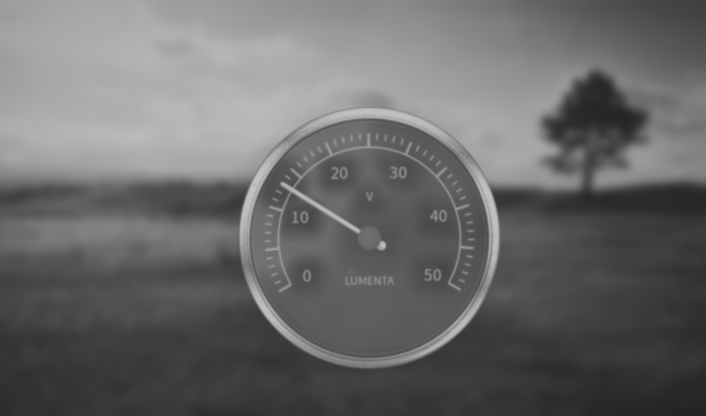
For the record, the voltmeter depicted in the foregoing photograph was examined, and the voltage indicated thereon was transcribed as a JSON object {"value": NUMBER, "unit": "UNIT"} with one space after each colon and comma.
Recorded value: {"value": 13, "unit": "V"}
